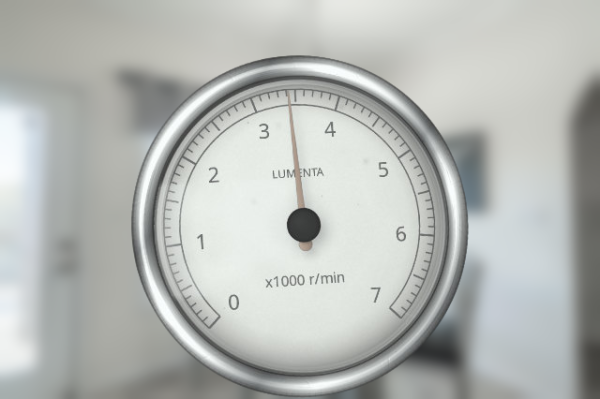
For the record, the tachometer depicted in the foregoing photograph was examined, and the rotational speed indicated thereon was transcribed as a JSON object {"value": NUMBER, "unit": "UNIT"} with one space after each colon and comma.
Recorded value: {"value": 3400, "unit": "rpm"}
